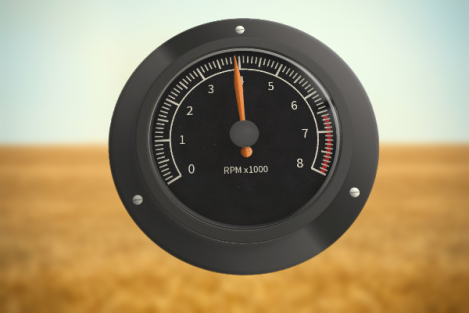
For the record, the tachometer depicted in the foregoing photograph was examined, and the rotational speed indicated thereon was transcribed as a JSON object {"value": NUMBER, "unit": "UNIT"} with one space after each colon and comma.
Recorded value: {"value": 3900, "unit": "rpm"}
